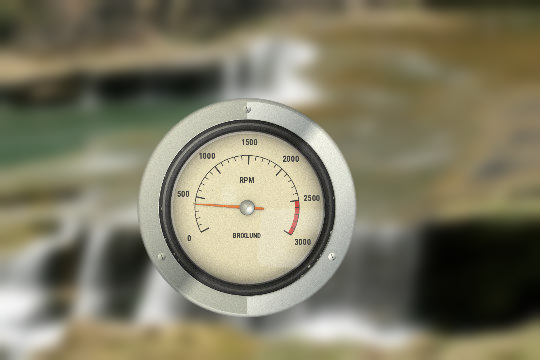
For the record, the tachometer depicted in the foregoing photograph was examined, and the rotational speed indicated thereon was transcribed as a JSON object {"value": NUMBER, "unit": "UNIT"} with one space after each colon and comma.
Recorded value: {"value": 400, "unit": "rpm"}
